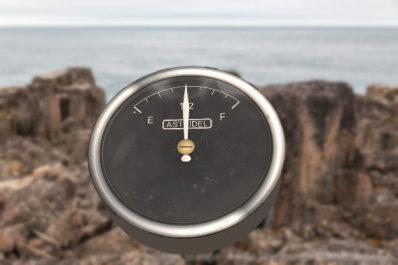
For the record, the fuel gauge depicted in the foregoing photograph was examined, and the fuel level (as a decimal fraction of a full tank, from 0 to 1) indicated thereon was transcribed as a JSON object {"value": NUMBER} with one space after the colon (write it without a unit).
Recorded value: {"value": 0.5}
